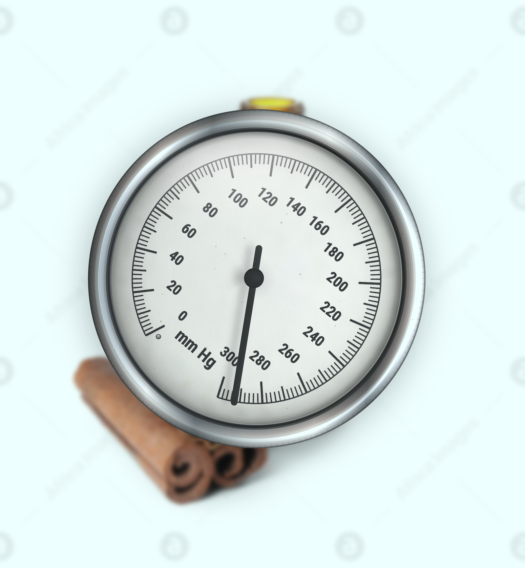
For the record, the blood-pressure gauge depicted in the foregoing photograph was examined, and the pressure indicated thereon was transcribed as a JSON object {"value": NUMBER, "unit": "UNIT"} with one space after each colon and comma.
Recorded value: {"value": 292, "unit": "mmHg"}
